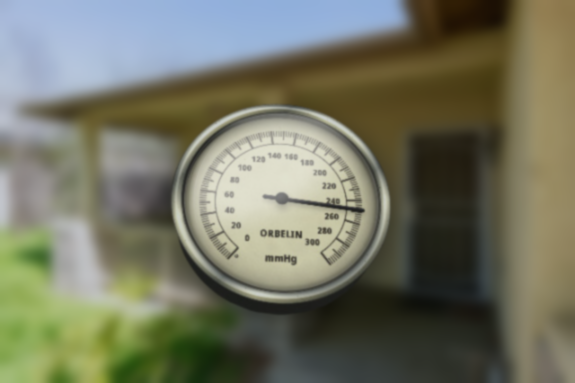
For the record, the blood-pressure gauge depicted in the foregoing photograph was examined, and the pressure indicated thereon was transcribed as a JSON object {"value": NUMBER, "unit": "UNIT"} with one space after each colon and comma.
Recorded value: {"value": 250, "unit": "mmHg"}
